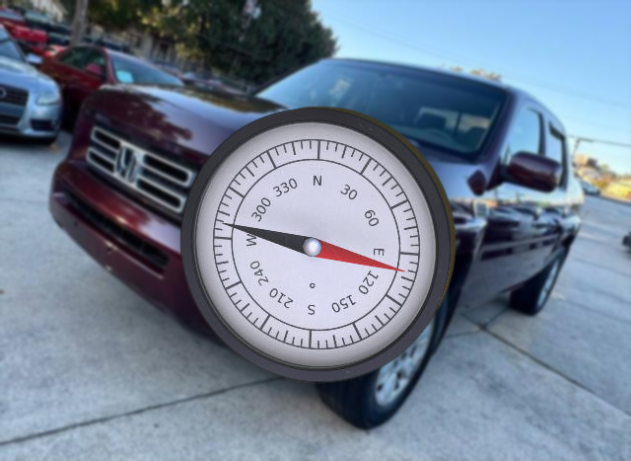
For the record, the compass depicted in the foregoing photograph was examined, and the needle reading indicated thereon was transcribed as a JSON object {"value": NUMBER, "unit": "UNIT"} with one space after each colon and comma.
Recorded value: {"value": 100, "unit": "°"}
